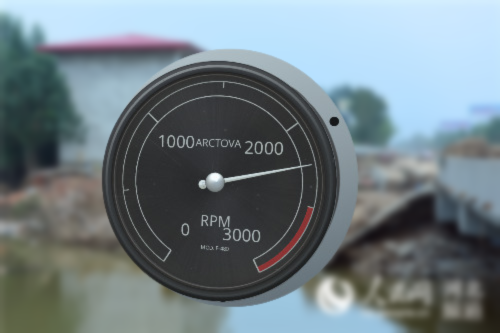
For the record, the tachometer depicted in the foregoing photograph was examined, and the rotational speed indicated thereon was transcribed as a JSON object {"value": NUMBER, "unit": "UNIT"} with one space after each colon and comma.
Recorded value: {"value": 2250, "unit": "rpm"}
